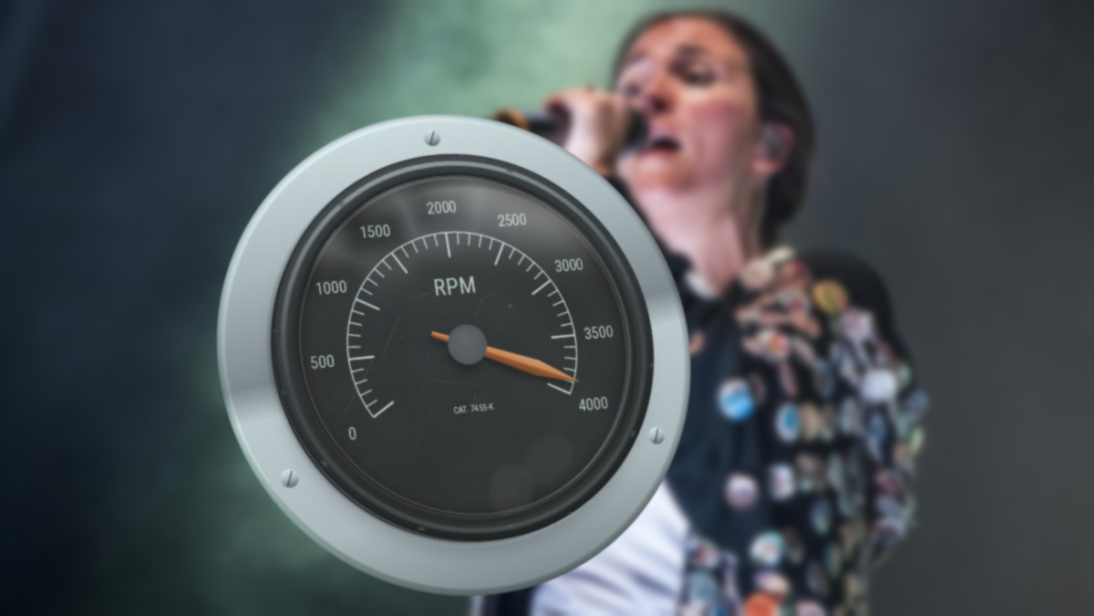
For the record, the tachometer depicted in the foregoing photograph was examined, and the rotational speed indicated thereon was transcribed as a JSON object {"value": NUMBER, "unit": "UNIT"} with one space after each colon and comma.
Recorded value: {"value": 3900, "unit": "rpm"}
